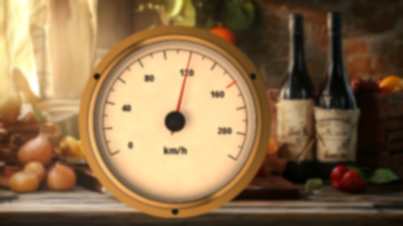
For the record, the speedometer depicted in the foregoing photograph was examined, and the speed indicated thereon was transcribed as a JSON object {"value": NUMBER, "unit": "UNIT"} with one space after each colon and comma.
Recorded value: {"value": 120, "unit": "km/h"}
